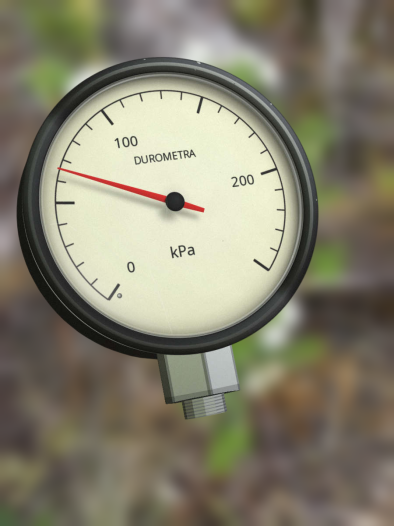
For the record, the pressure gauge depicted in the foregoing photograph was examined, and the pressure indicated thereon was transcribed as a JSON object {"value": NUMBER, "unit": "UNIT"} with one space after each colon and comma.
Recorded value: {"value": 65, "unit": "kPa"}
